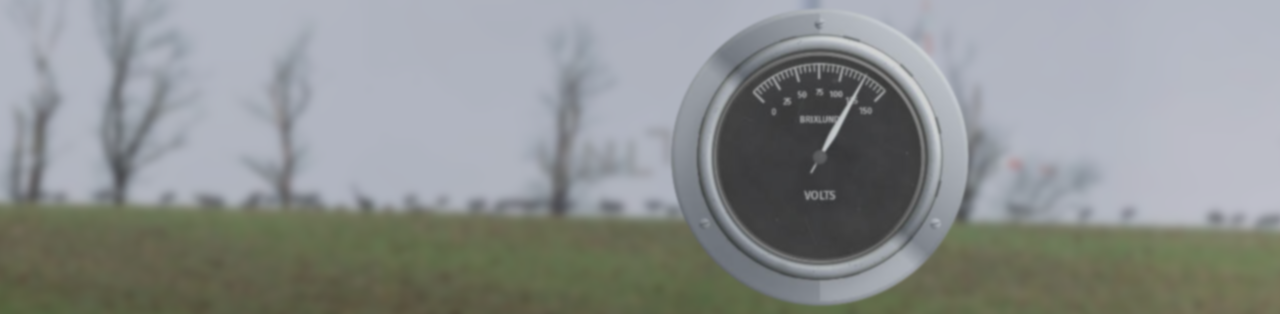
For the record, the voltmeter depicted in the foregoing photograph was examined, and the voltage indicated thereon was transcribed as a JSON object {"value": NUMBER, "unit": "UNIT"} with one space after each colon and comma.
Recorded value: {"value": 125, "unit": "V"}
